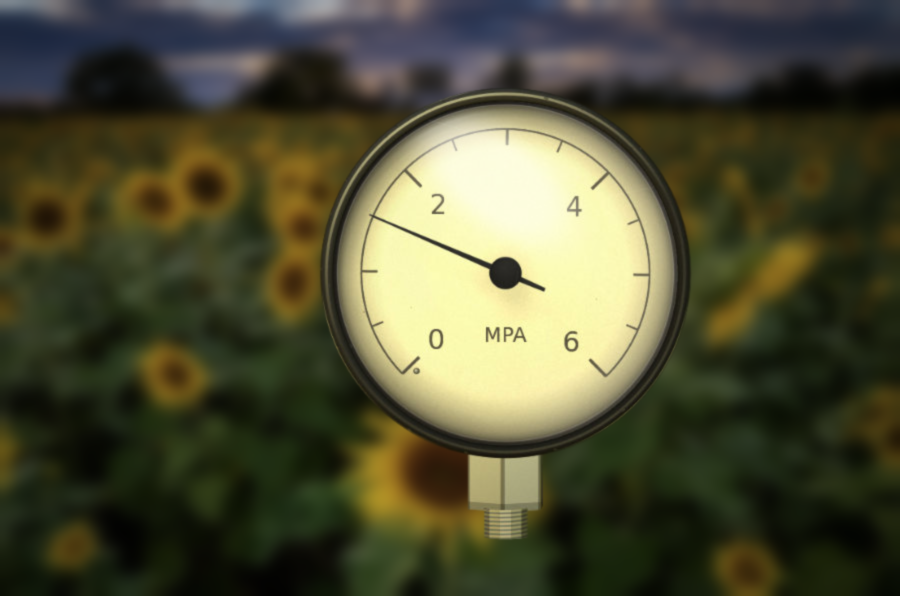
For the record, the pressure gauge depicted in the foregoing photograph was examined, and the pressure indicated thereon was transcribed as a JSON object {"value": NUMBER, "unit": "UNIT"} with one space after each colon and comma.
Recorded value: {"value": 1.5, "unit": "MPa"}
